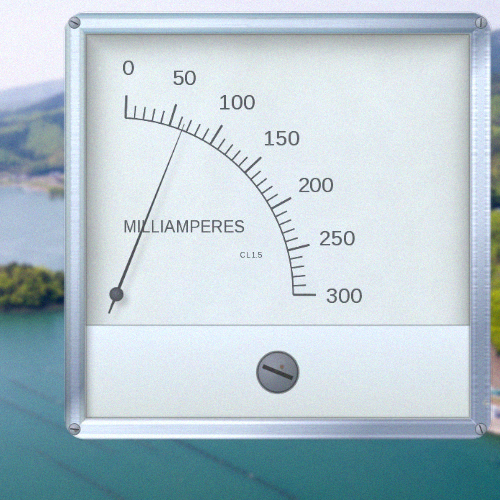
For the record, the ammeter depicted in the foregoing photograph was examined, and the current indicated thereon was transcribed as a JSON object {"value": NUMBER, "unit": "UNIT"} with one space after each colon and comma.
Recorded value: {"value": 65, "unit": "mA"}
